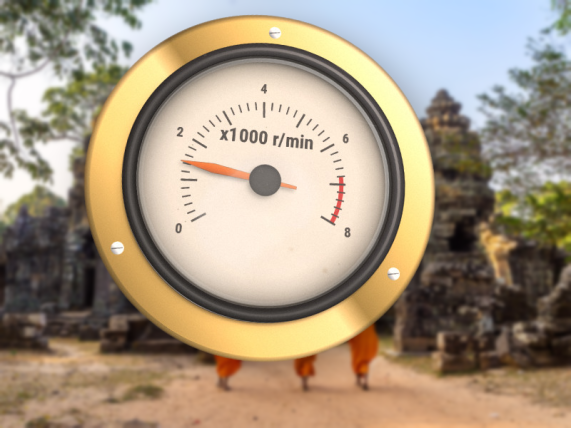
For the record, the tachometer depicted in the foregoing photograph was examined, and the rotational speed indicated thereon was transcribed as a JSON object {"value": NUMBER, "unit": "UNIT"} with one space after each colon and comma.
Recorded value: {"value": 1400, "unit": "rpm"}
